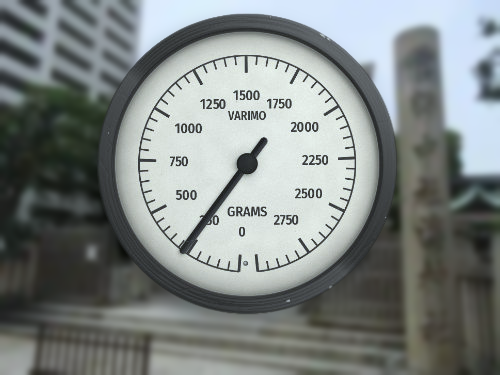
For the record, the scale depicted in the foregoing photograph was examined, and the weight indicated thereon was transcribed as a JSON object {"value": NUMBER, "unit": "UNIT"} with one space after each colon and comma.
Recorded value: {"value": 275, "unit": "g"}
